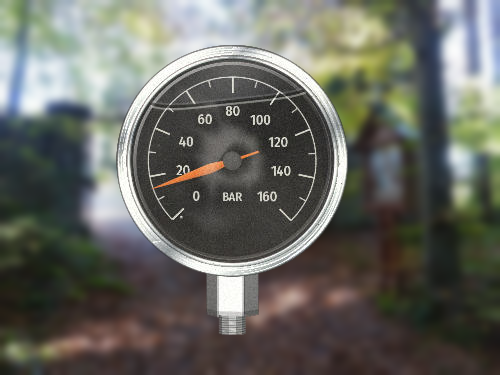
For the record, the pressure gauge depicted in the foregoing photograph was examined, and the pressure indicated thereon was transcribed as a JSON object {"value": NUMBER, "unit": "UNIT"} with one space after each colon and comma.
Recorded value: {"value": 15, "unit": "bar"}
